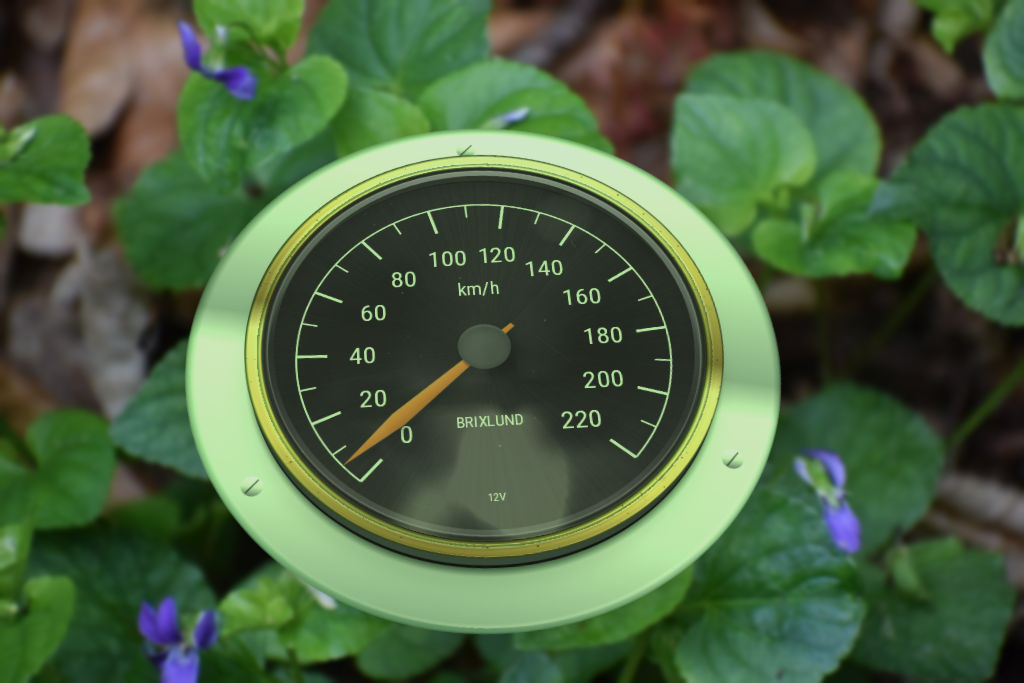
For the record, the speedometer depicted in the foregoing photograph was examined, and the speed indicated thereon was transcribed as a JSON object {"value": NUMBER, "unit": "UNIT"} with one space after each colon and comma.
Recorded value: {"value": 5, "unit": "km/h"}
